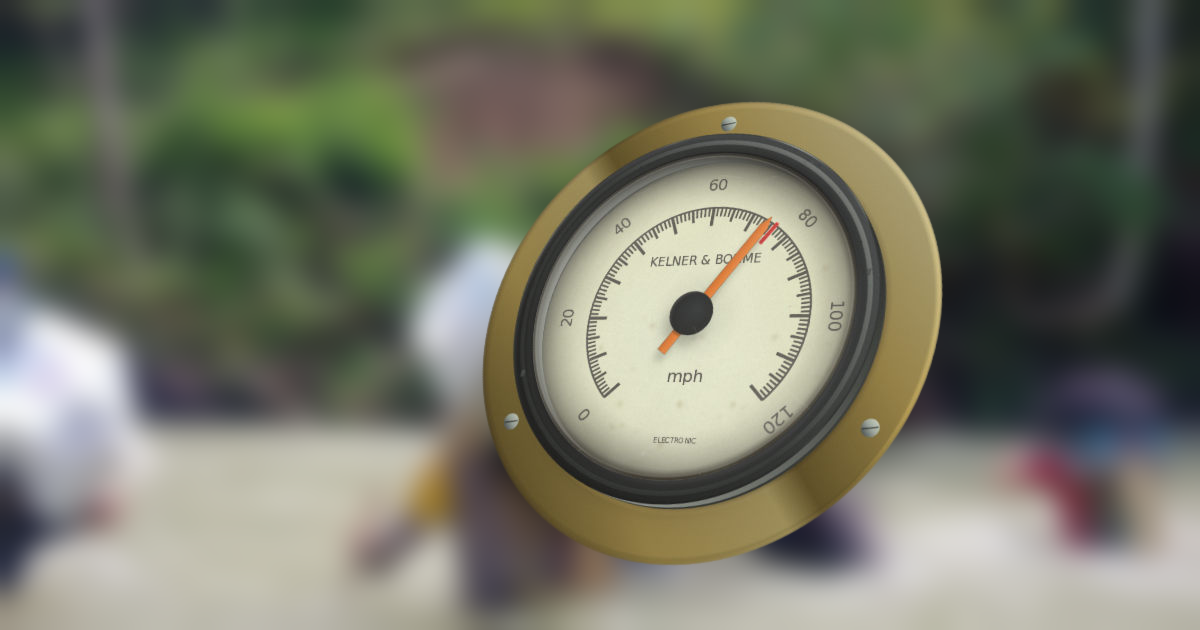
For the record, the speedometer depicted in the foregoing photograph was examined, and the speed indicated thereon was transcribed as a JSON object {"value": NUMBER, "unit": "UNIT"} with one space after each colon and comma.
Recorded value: {"value": 75, "unit": "mph"}
